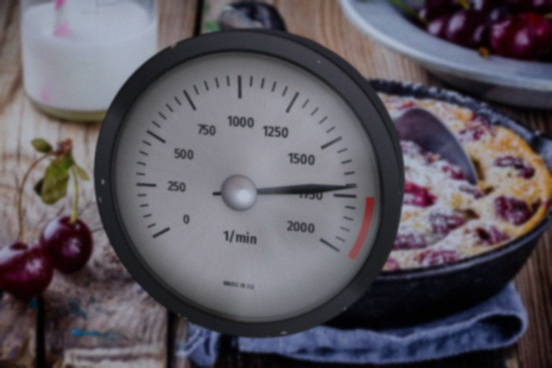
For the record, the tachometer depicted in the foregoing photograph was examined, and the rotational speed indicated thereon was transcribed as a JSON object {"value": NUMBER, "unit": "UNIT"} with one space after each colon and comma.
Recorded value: {"value": 1700, "unit": "rpm"}
